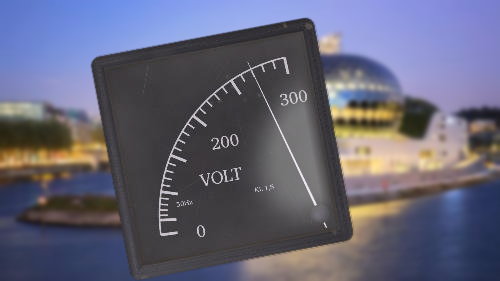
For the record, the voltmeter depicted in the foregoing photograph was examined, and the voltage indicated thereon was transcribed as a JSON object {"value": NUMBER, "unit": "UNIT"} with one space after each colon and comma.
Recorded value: {"value": 270, "unit": "V"}
